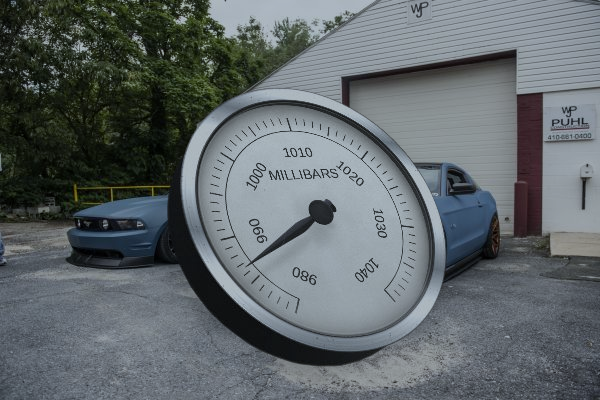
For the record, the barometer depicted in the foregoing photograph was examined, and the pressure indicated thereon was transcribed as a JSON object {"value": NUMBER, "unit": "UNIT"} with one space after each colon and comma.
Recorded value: {"value": 986.5, "unit": "mbar"}
